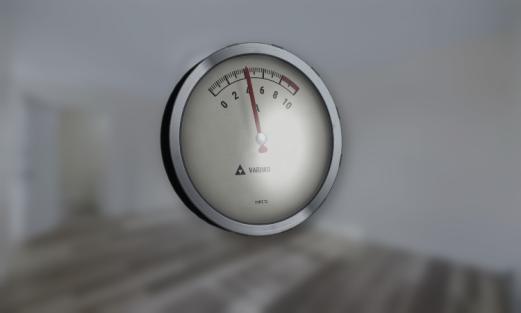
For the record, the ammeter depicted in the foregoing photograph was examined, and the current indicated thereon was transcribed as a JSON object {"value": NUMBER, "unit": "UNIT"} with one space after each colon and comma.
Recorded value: {"value": 4, "unit": "A"}
